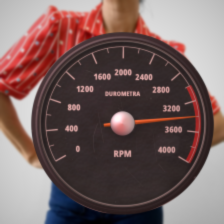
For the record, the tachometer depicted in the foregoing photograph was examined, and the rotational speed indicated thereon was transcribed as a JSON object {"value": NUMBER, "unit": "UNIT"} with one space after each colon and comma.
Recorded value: {"value": 3400, "unit": "rpm"}
